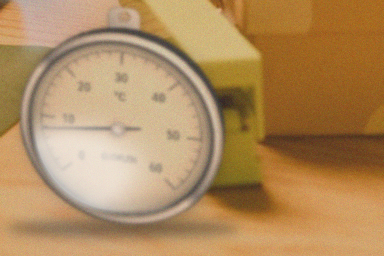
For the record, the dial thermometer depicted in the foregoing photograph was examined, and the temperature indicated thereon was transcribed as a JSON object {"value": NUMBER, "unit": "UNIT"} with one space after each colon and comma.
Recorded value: {"value": 8, "unit": "°C"}
